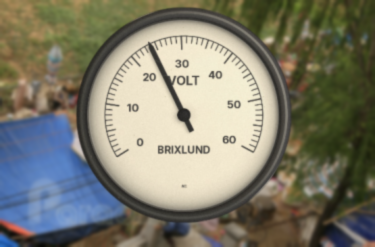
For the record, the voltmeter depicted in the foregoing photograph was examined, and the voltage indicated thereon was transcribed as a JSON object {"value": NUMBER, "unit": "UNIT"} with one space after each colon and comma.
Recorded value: {"value": 24, "unit": "V"}
